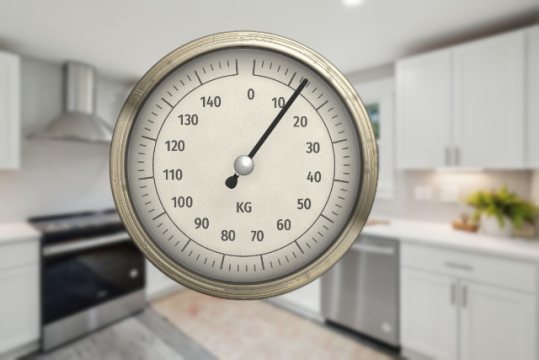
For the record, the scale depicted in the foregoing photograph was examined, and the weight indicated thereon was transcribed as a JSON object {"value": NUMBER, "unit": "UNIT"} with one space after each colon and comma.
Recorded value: {"value": 13, "unit": "kg"}
